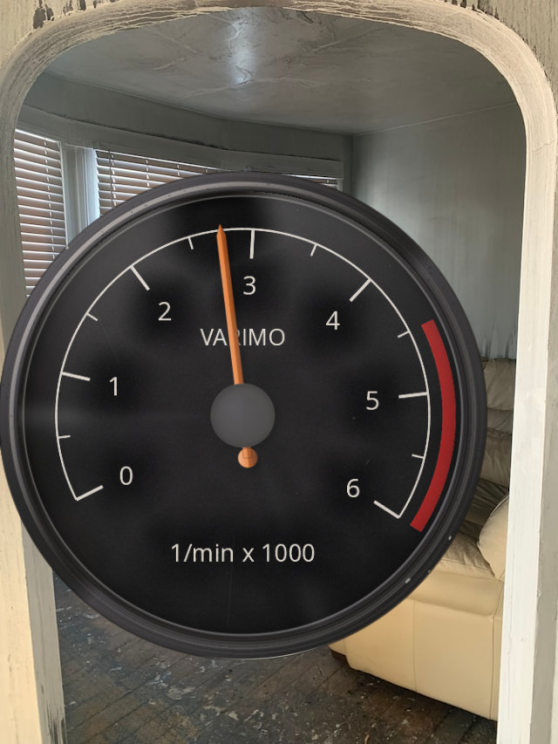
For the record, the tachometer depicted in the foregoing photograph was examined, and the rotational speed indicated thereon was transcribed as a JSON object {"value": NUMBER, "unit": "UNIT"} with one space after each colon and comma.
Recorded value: {"value": 2750, "unit": "rpm"}
